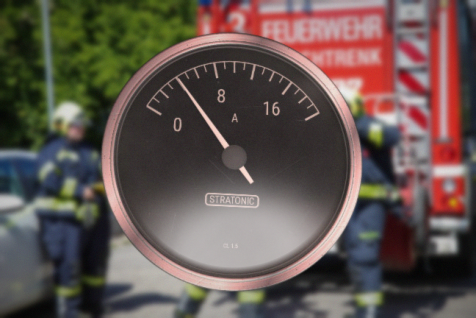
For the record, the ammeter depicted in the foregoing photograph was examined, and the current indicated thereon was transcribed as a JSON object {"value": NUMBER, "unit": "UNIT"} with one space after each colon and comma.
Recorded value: {"value": 4, "unit": "A"}
